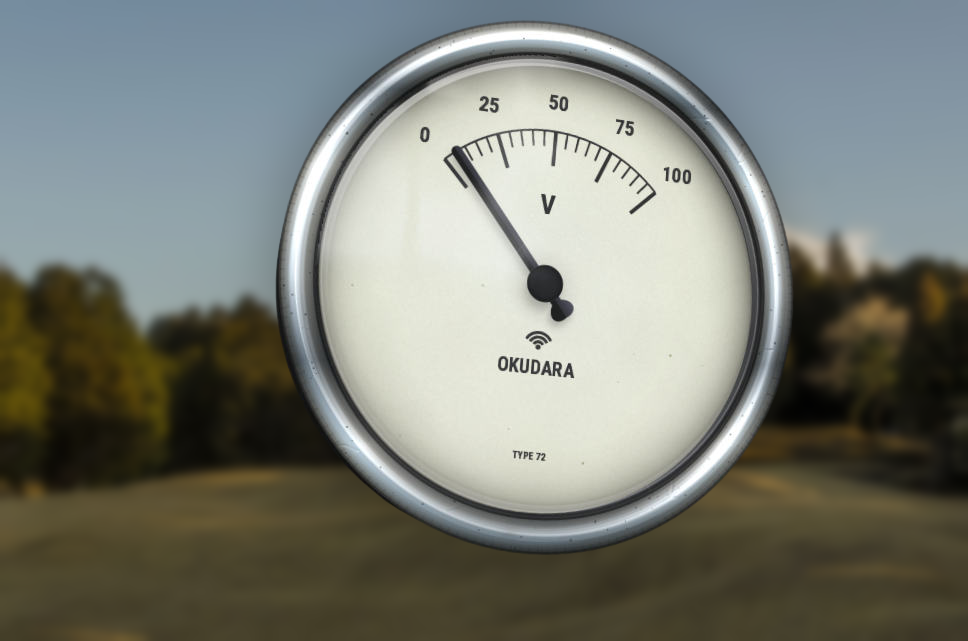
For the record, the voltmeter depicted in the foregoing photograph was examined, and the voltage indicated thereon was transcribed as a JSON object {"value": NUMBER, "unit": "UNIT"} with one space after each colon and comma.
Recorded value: {"value": 5, "unit": "V"}
